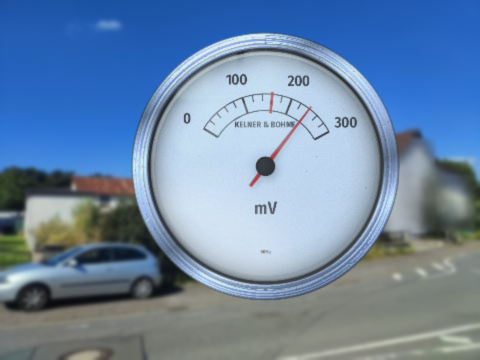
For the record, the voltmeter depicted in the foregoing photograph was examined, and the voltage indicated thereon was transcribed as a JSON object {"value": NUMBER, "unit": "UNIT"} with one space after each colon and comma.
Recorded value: {"value": 240, "unit": "mV"}
